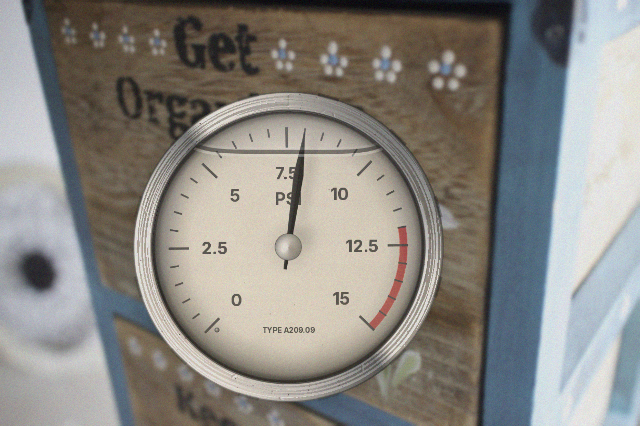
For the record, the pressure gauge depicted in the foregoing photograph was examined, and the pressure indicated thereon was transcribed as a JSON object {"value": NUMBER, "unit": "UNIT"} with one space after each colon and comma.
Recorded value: {"value": 8, "unit": "psi"}
